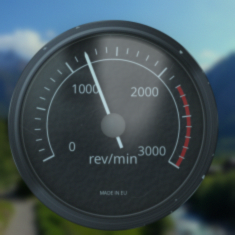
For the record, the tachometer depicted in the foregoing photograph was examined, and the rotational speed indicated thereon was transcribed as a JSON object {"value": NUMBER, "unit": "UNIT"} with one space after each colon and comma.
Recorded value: {"value": 1200, "unit": "rpm"}
